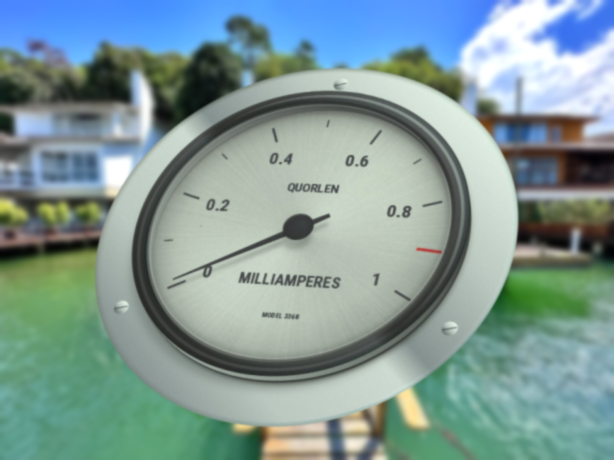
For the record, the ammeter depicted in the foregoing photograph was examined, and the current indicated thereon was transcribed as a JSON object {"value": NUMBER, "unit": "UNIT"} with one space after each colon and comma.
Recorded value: {"value": 0, "unit": "mA"}
